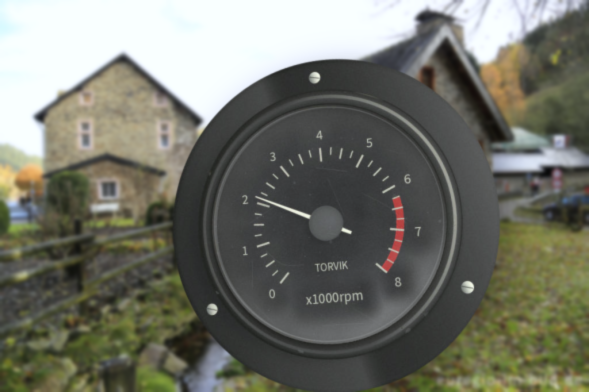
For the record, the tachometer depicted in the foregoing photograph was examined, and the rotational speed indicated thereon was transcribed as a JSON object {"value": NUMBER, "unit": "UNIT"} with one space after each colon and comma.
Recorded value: {"value": 2125, "unit": "rpm"}
